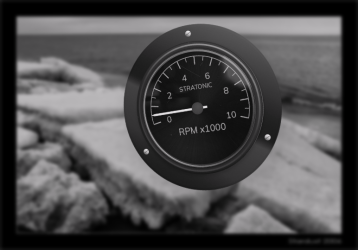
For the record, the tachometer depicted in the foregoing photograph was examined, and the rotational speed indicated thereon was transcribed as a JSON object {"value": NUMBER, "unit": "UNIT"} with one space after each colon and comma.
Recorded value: {"value": 500, "unit": "rpm"}
